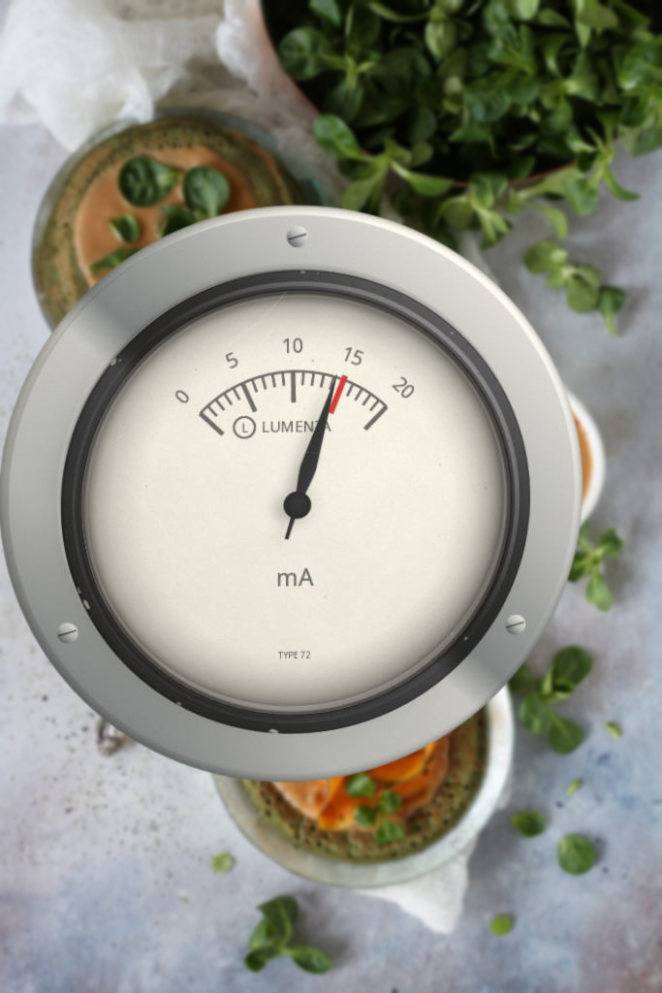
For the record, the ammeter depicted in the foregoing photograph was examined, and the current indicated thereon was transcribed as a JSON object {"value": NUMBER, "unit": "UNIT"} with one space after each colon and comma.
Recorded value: {"value": 14, "unit": "mA"}
